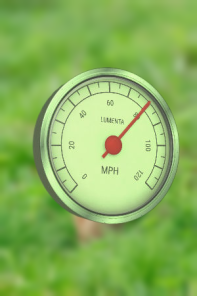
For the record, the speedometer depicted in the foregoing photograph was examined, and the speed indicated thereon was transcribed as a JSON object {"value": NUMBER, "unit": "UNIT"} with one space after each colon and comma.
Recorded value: {"value": 80, "unit": "mph"}
